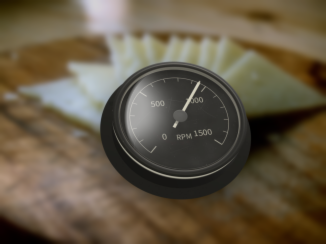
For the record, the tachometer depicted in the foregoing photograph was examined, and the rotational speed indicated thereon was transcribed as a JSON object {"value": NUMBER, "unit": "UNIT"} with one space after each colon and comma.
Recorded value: {"value": 950, "unit": "rpm"}
